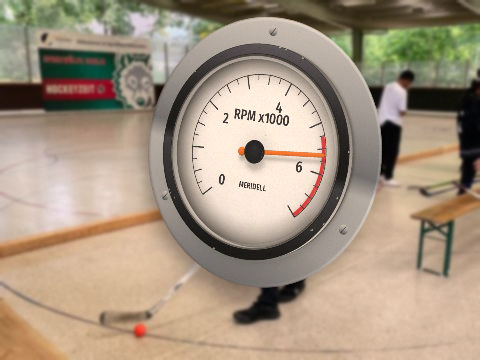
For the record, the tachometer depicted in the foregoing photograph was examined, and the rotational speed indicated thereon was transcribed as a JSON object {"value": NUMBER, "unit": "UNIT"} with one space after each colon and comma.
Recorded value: {"value": 5625, "unit": "rpm"}
